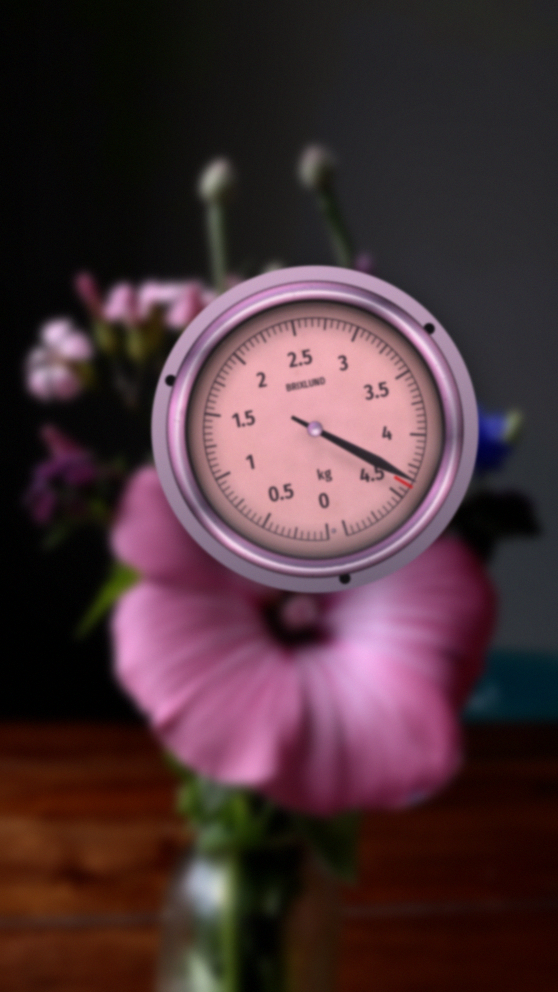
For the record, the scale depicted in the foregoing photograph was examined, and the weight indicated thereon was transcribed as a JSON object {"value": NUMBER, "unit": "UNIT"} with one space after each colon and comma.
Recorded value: {"value": 4.35, "unit": "kg"}
